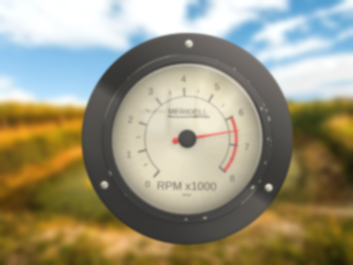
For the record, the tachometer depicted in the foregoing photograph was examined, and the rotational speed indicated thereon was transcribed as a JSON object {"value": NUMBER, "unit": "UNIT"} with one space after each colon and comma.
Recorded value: {"value": 6500, "unit": "rpm"}
